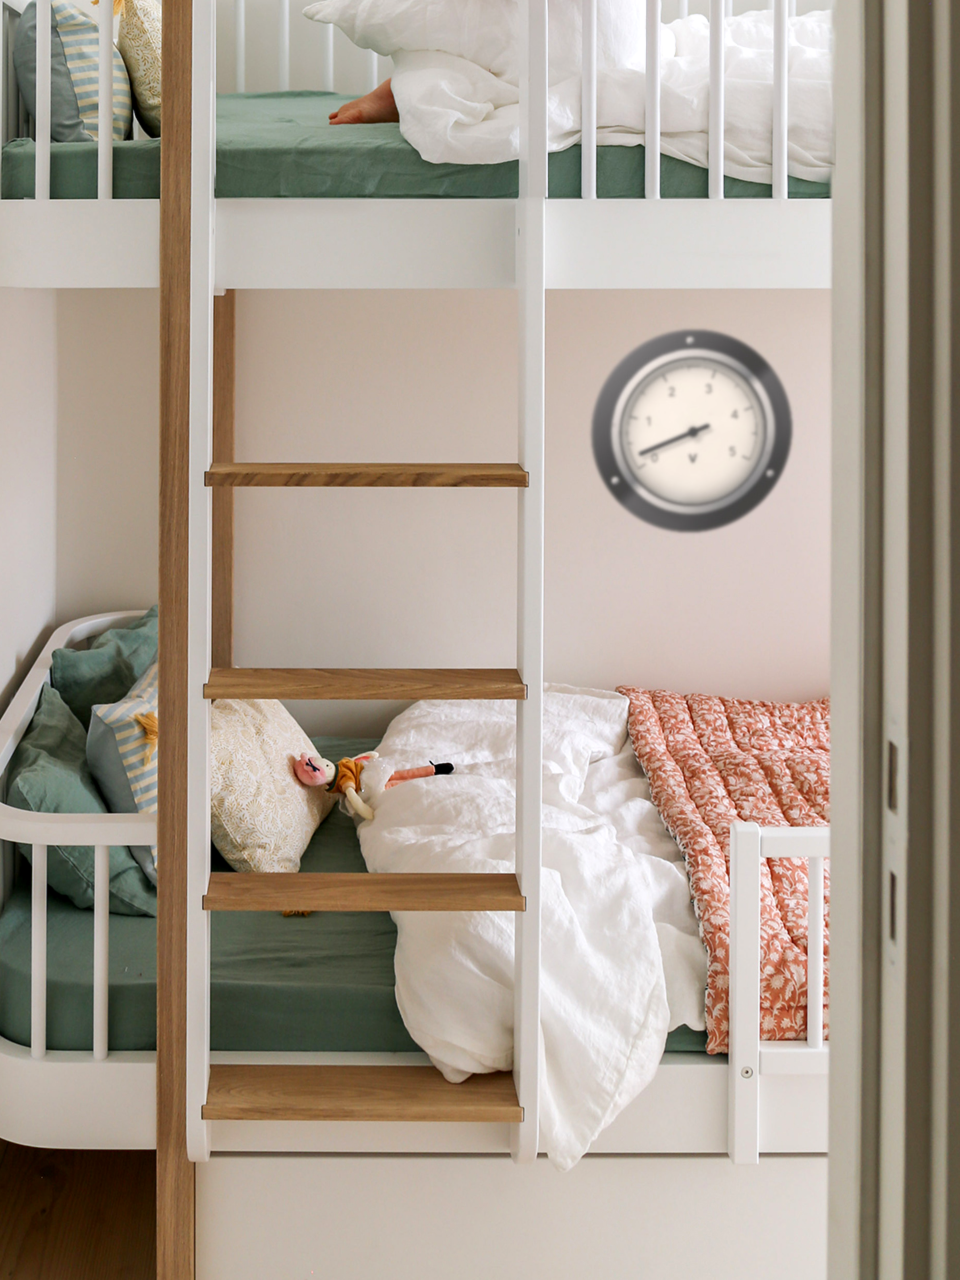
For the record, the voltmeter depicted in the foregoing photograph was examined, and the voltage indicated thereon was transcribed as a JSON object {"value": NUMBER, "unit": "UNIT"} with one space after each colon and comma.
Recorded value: {"value": 0.25, "unit": "V"}
